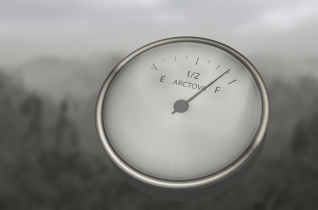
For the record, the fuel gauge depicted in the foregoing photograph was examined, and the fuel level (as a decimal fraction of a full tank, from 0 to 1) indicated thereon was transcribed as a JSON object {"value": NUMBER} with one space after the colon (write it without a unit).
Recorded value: {"value": 0.875}
